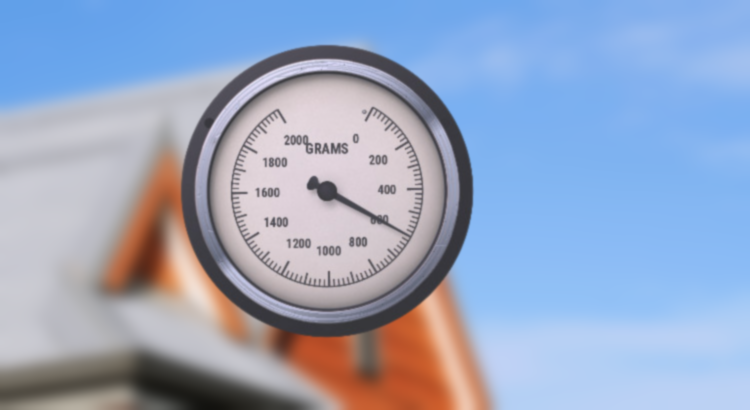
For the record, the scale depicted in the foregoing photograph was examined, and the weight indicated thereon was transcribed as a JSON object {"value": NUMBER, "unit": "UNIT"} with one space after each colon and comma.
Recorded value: {"value": 600, "unit": "g"}
